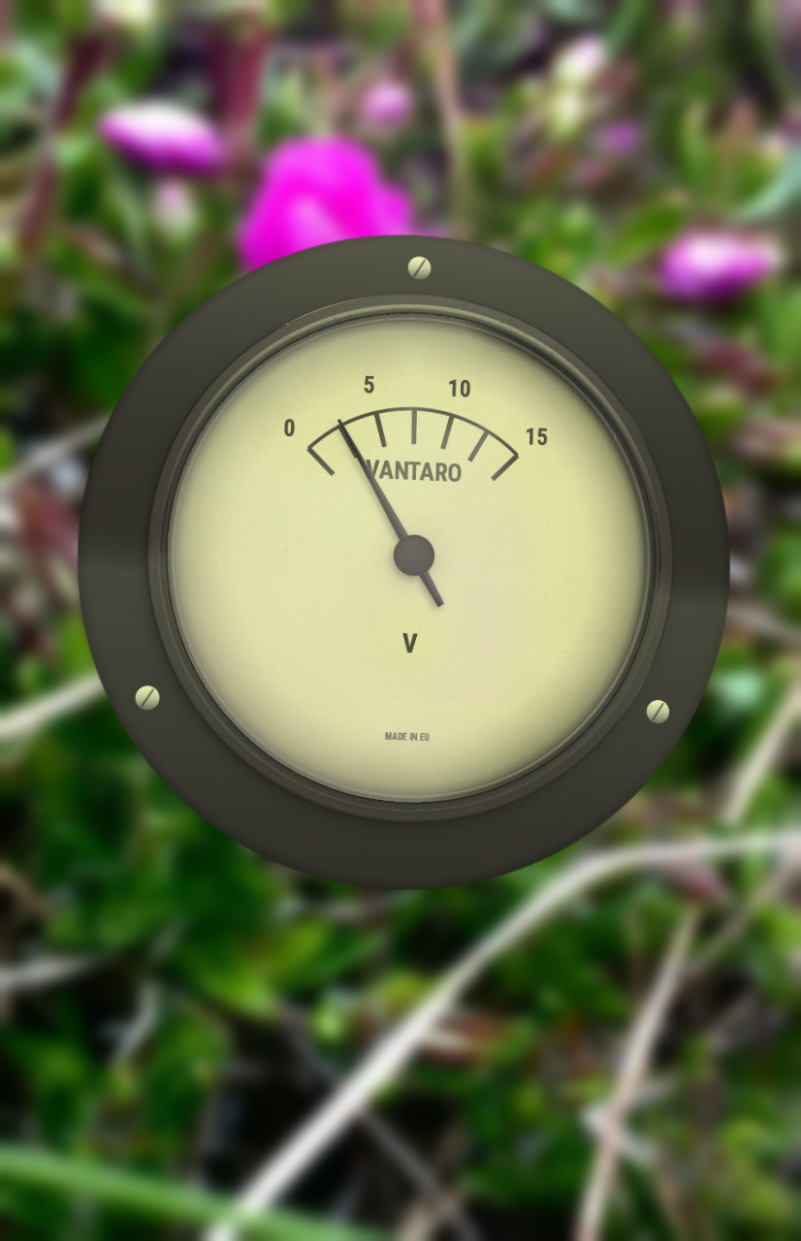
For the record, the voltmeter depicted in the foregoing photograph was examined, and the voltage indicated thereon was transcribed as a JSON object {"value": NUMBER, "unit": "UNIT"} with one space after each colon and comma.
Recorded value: {"value": 2.5, "unit": "V"}
